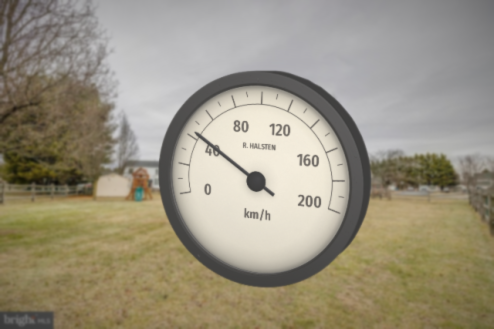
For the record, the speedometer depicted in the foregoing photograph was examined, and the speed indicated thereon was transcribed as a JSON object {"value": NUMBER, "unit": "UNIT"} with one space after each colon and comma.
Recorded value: {"value": 45, "unit": "km/h"}
